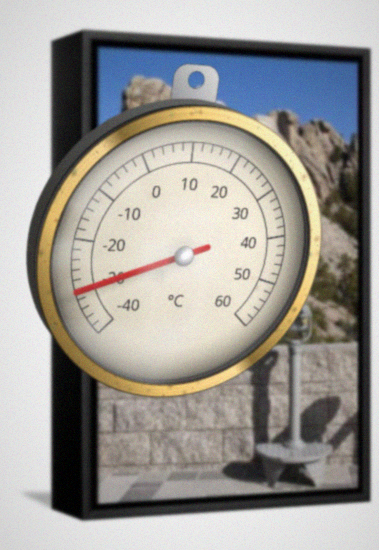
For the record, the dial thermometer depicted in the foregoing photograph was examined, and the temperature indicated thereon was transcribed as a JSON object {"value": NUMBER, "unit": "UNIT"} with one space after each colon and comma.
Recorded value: {"value": -30, "unit": "°C"}
